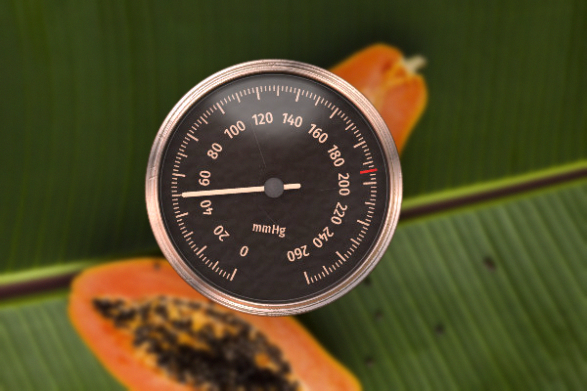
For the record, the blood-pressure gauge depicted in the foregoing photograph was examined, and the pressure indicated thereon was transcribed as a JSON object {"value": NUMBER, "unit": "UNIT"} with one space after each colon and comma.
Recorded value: {"value": 50, "unit": "mmHg"}
